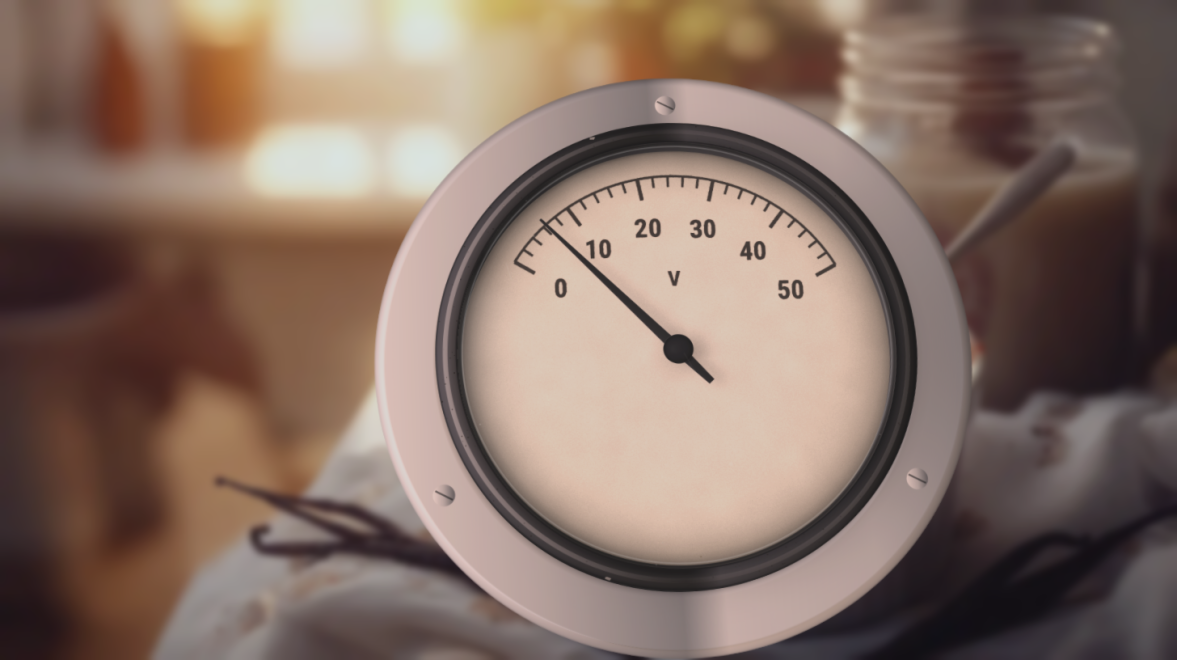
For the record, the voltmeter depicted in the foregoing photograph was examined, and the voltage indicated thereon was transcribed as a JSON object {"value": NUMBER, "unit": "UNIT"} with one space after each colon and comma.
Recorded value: {"value": 6, "unit": "V"}
